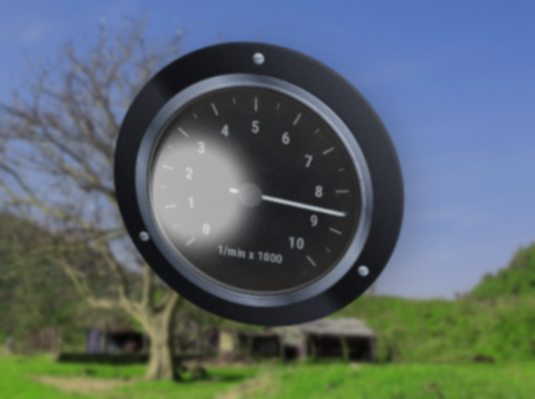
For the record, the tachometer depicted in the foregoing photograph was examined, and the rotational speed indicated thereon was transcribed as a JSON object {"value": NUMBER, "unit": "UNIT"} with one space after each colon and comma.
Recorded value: {"value": 8500, "unit": "rpm"}
